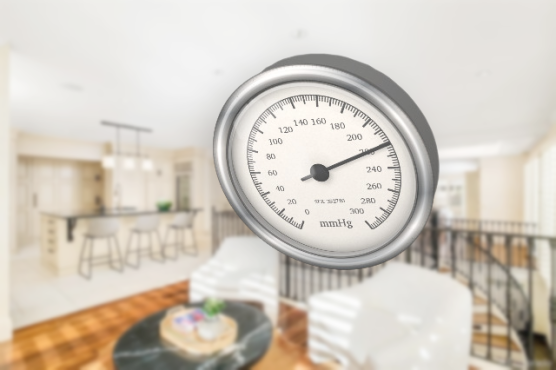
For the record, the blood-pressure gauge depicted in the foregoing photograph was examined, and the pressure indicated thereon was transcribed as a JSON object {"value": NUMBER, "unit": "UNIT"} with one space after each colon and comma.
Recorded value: {"value": 220, "unit": "mmHg"}
